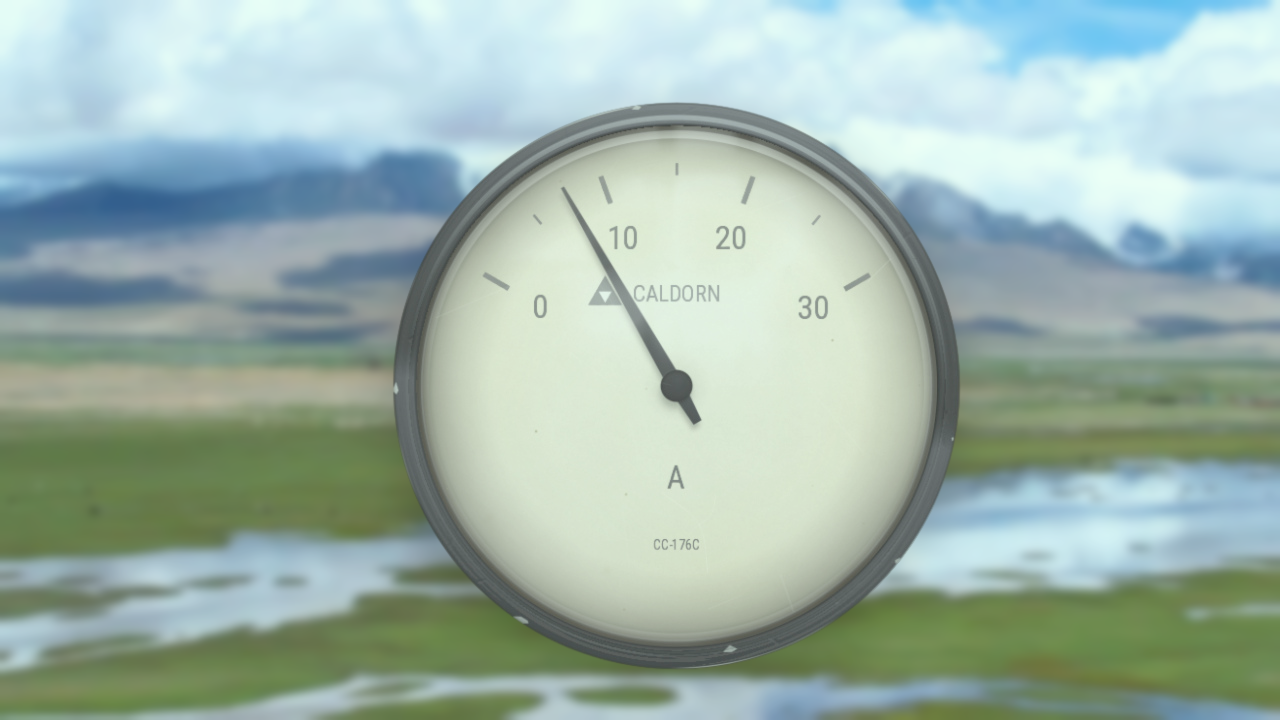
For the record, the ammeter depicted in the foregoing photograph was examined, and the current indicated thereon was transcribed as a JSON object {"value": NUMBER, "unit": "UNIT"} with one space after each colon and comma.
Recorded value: {"value": 7.5, "unit": "A"}
